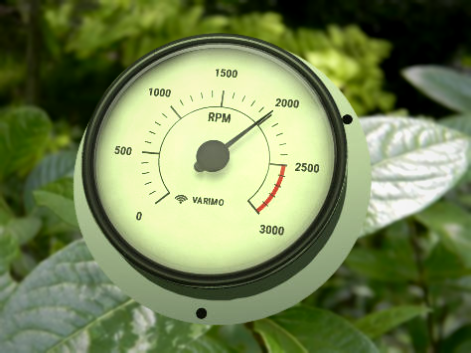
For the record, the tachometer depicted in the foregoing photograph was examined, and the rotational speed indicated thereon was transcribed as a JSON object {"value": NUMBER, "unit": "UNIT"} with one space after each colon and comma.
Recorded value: {"value": 2000, "unit": "rpm"}
